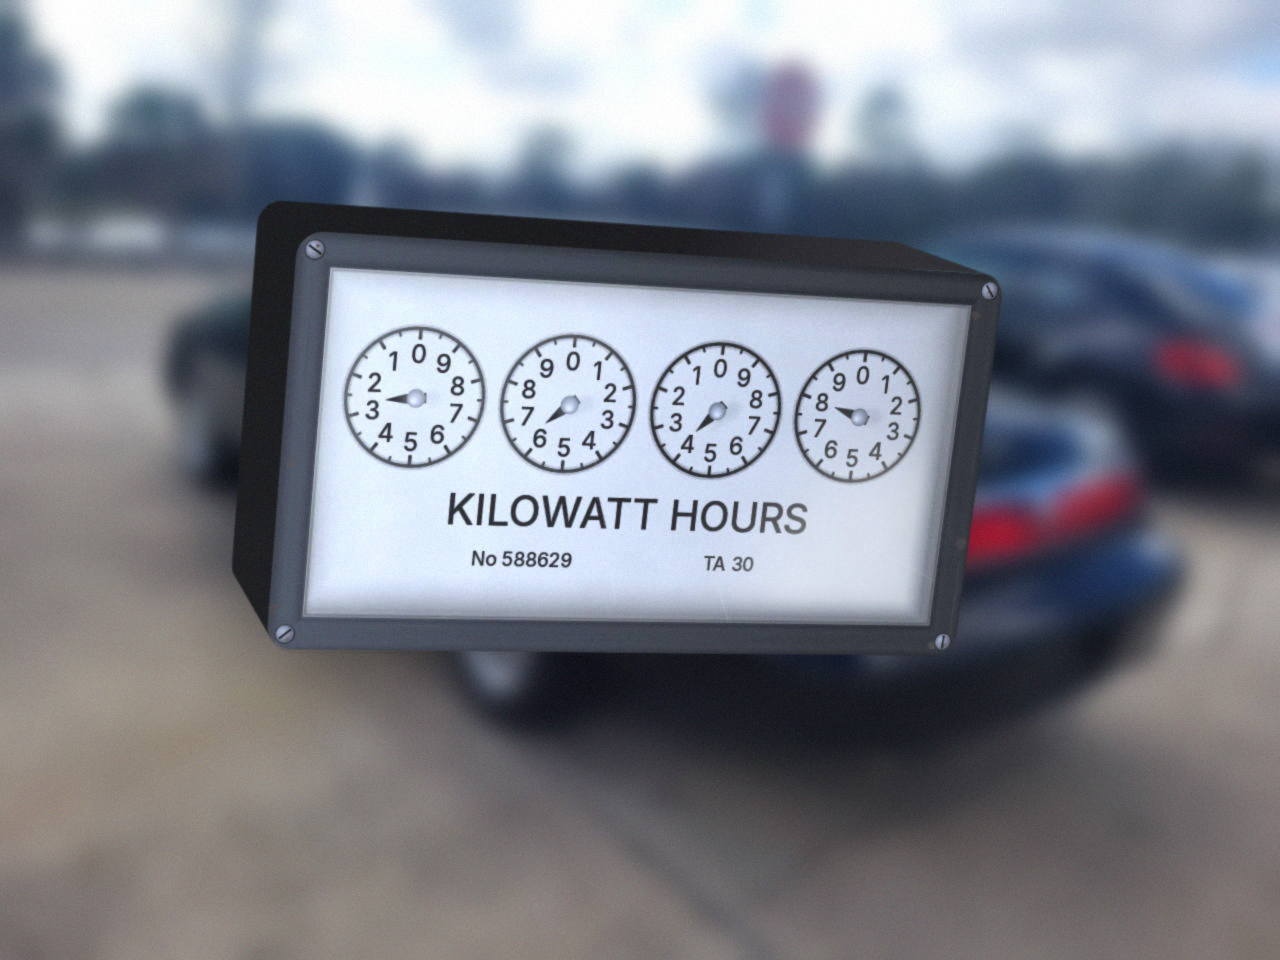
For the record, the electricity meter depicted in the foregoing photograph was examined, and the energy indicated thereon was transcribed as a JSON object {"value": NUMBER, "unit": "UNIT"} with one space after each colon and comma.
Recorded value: {"value": 2638, "unit": "kWh"}
